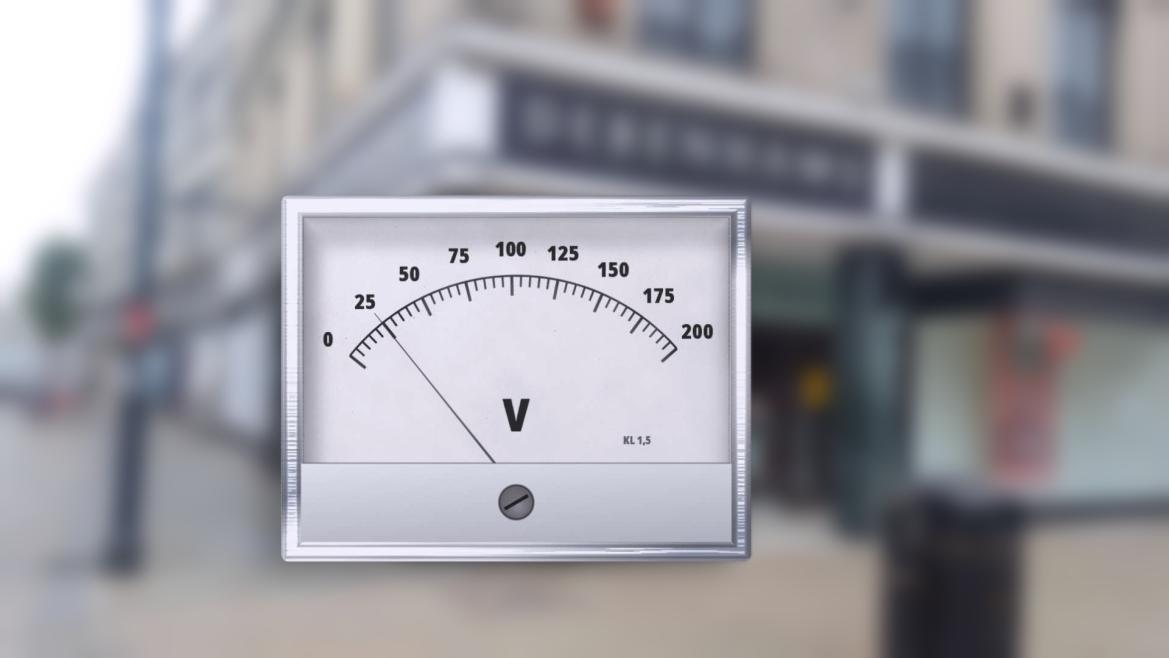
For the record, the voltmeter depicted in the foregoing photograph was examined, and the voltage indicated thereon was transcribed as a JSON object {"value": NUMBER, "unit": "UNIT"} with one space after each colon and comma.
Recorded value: {"value": 25, "unit": "V"}
